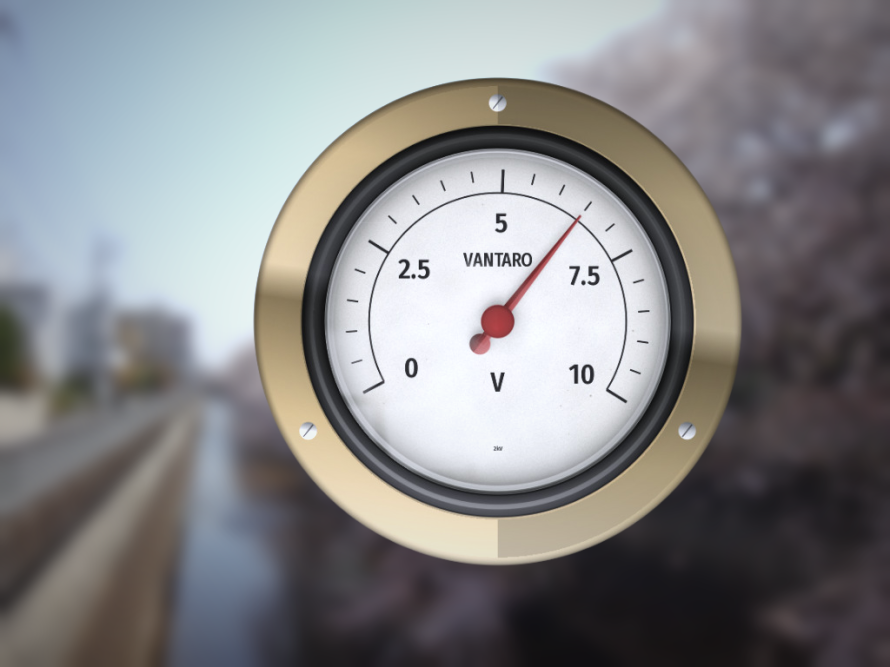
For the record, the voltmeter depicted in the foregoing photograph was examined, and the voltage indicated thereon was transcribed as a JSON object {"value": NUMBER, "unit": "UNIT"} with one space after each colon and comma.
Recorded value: {"value": 6.5, "unit": "V"}
